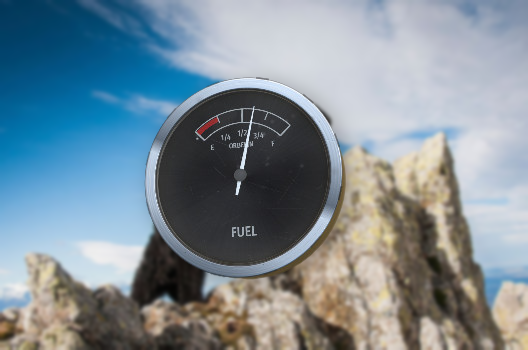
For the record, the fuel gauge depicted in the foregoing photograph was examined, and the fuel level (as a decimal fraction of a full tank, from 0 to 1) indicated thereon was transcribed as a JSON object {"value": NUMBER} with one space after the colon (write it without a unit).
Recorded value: {"value": 0.625}
